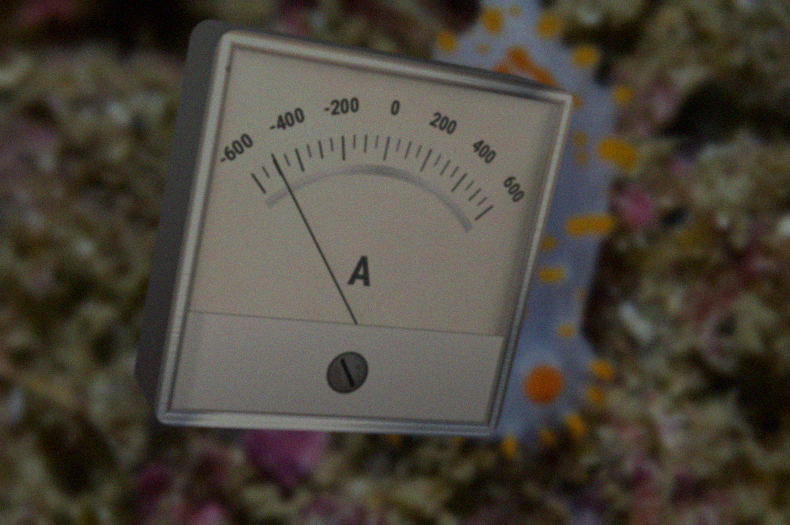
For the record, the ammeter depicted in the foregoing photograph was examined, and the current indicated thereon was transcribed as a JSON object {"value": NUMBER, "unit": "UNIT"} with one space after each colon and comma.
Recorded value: {"value": -500, "unit": "A"}
